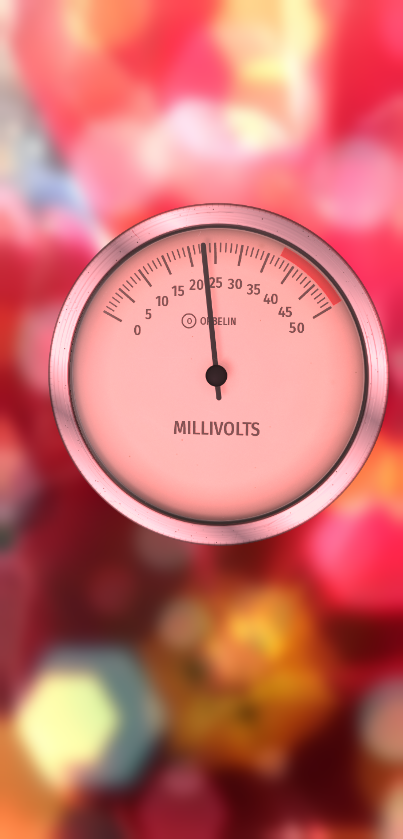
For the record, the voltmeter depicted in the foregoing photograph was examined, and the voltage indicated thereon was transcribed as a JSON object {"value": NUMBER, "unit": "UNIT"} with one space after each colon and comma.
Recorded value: {"value": 23, "unit": "mV"}
